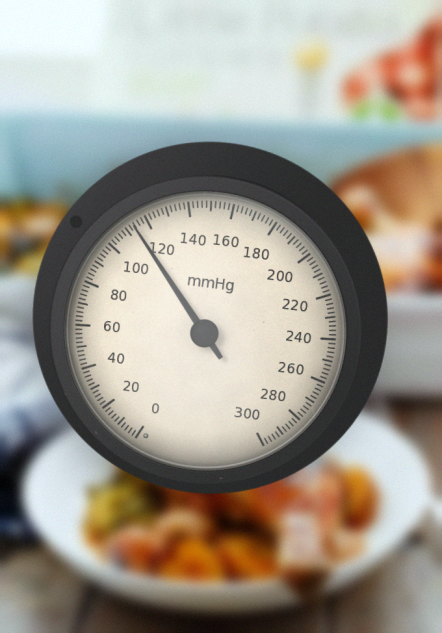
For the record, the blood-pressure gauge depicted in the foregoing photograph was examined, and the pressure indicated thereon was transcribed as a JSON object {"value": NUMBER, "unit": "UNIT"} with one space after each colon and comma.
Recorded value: {"value": 114, "unit": "mmHg"}
